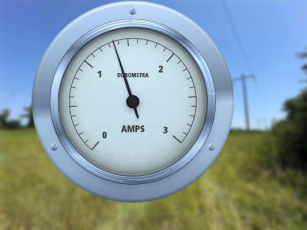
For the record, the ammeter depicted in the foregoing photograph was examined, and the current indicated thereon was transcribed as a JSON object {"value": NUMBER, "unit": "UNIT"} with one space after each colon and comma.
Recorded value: {"value": 1.35, "unit": "A"}
